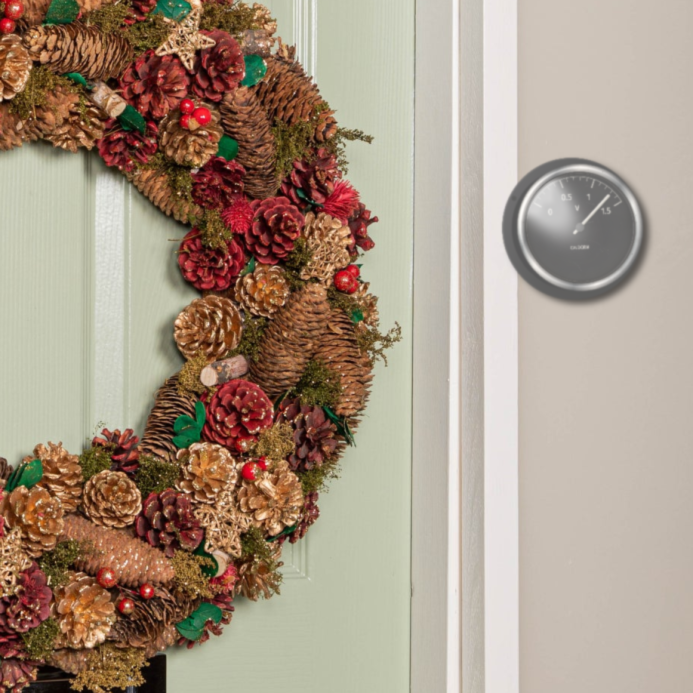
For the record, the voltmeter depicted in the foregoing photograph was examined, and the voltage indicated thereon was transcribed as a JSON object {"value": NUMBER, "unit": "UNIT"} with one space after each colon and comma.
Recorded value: {"value": 1.3, "unit": "V"}
